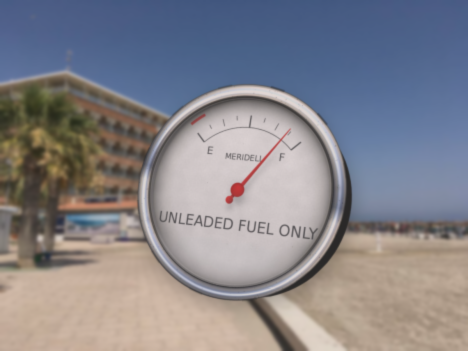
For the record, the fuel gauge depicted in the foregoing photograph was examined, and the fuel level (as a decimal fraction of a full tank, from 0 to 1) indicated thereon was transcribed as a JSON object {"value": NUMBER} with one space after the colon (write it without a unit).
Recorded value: {"value": 0.875}
